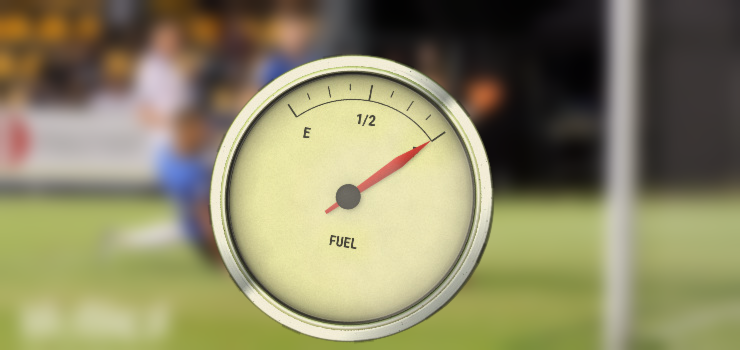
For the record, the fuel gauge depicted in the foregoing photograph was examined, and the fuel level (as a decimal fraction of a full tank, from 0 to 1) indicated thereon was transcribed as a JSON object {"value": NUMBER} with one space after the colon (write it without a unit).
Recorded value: {"value": 1}
